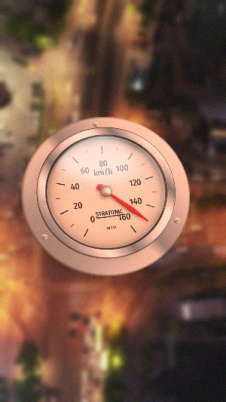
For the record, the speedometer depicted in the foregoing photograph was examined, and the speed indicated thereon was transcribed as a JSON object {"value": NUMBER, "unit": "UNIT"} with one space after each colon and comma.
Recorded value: {"value": 150, "unit": "km/h"}
